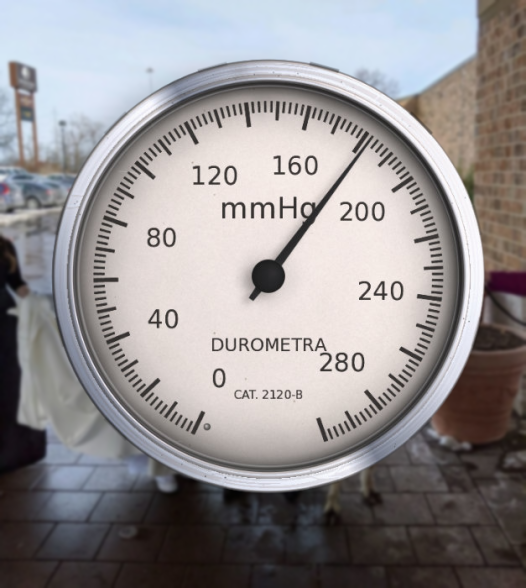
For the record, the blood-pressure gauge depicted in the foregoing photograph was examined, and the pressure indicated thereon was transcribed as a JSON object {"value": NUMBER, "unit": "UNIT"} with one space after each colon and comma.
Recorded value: {"value": 182, "unit": "mmHg"}
